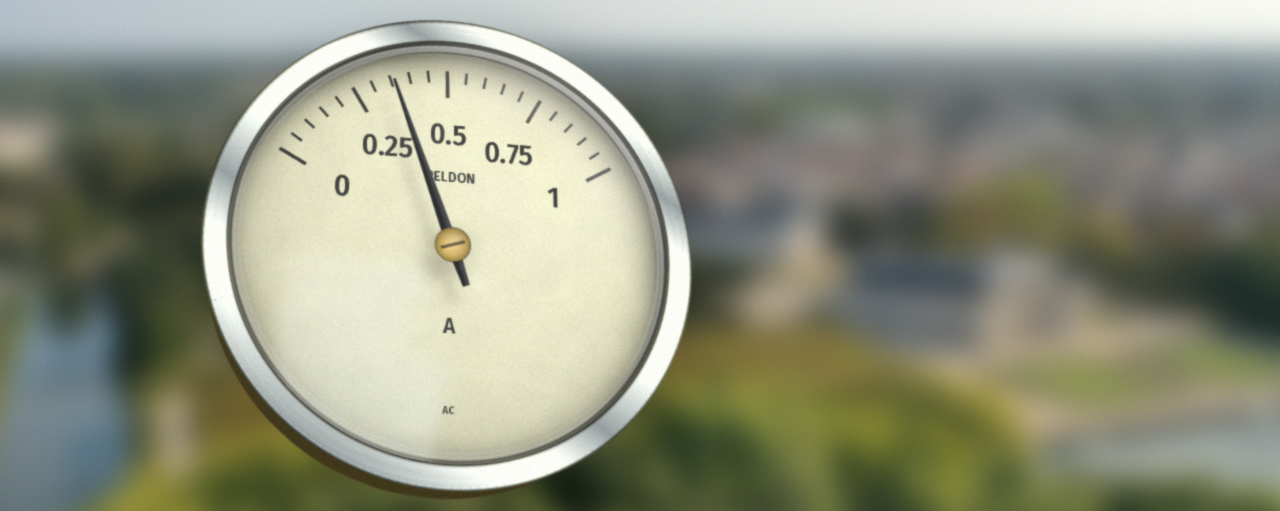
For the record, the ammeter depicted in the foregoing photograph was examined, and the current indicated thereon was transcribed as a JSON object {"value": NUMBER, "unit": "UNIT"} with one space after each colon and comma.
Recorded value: {"value": 0.35, "unit": "A"}
